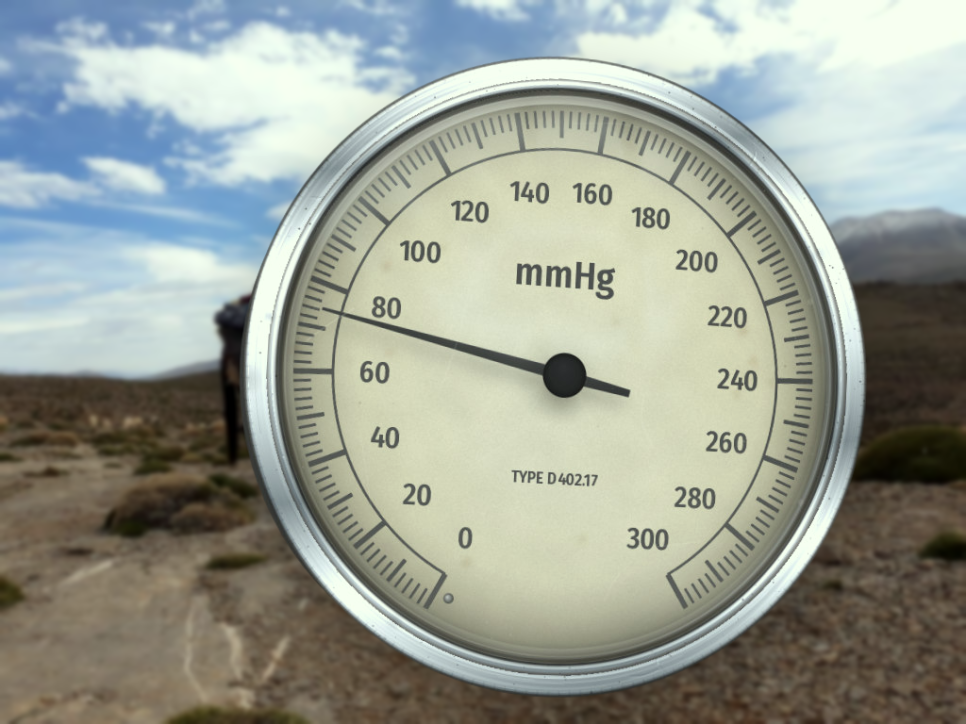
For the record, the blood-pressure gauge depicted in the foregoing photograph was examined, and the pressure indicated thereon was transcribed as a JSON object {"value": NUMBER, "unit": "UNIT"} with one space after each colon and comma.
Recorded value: {"value": 74, "unit": "mmHg"}
